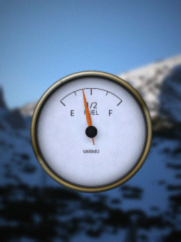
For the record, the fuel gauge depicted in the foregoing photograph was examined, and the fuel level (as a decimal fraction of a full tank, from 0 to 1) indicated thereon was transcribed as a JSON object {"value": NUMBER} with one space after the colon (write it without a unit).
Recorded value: {"value": 0.375}
